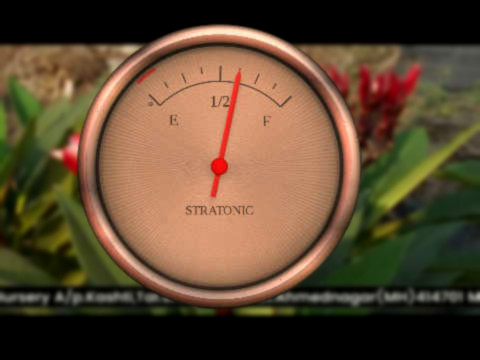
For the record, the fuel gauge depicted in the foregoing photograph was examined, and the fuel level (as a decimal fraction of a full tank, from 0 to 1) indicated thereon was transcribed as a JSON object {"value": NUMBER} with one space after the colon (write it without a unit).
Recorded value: {"value": 0.625}
